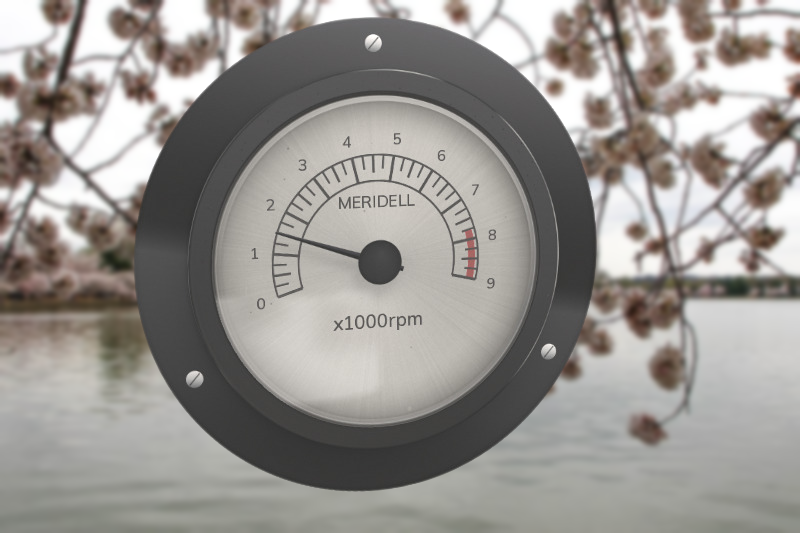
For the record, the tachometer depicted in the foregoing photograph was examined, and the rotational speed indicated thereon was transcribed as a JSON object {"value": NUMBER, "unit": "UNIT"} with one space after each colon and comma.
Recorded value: {"value": 1500, "unit": "rpm"}
